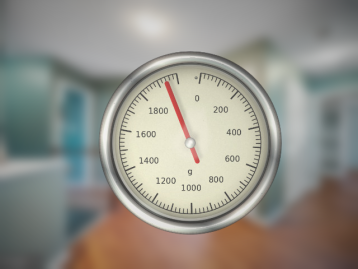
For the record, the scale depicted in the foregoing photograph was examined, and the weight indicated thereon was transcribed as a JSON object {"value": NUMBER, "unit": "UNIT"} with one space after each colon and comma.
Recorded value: {"value": 1940, "unit": "g"}
